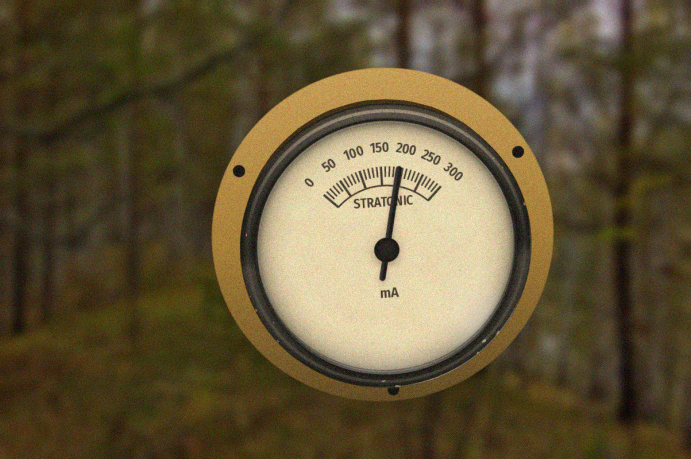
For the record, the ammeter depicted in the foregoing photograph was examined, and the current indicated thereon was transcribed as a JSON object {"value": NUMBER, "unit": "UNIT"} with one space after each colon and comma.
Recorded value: {"value": 190, "unit": "mA"}
